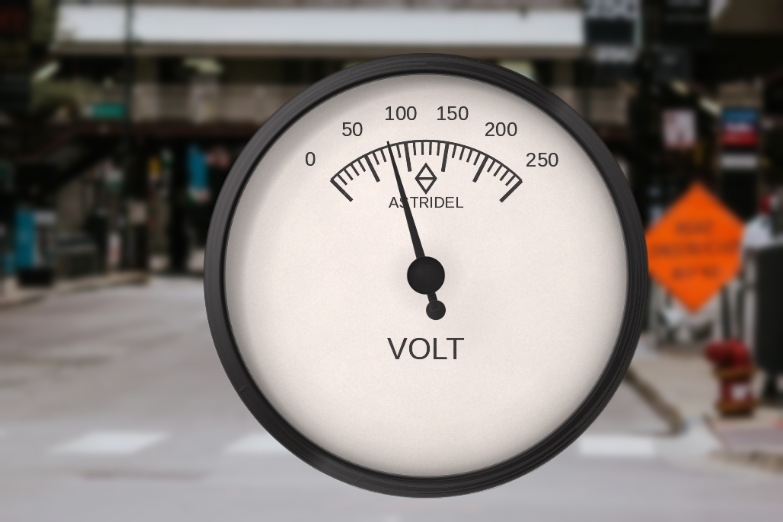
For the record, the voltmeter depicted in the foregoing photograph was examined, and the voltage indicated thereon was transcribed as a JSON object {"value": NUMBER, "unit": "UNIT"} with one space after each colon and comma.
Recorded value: {"value": 80, "unit": "V"}
